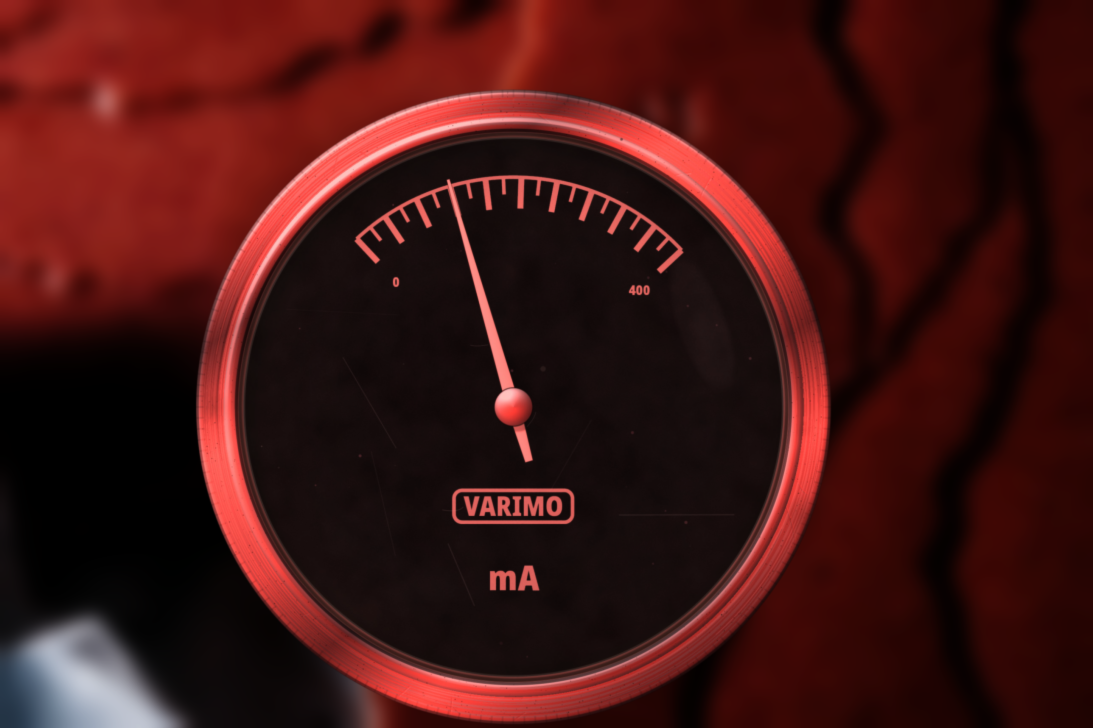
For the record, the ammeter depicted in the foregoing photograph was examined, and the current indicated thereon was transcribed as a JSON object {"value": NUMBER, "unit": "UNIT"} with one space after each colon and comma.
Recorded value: {"value": 120, "unit": "mA"}
